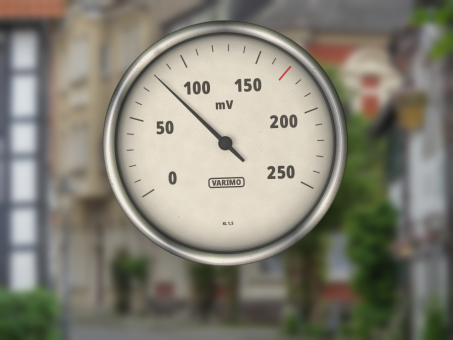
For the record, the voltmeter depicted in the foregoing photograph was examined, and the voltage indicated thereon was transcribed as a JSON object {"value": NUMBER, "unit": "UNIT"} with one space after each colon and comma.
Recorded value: {"value": 80, "unit": "mV"}
